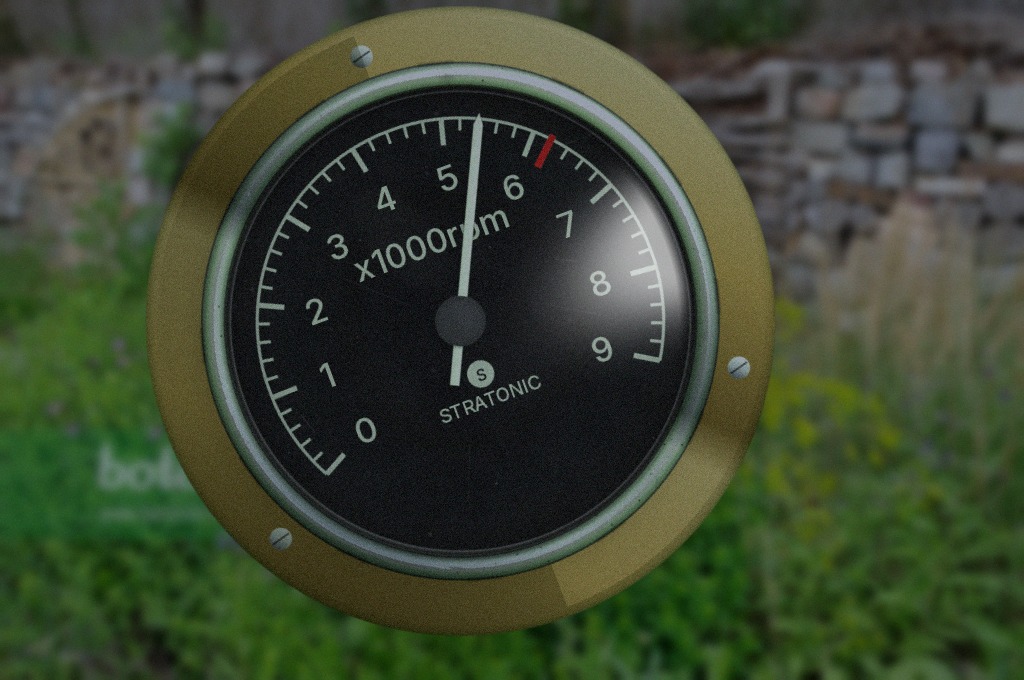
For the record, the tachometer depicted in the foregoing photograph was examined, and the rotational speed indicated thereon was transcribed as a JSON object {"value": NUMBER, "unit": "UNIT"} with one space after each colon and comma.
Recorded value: {"value": 5400, "unit": "rpm"}
